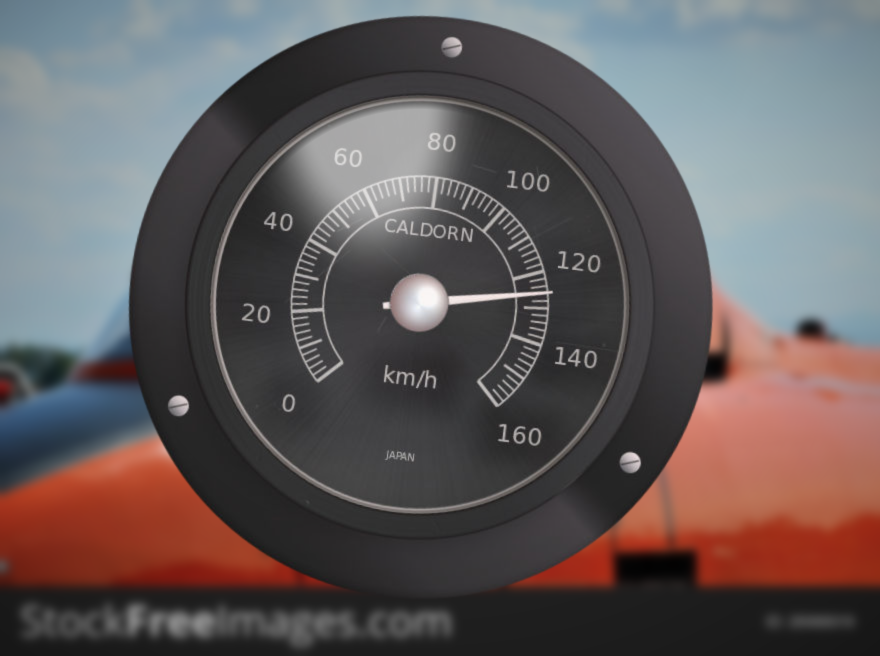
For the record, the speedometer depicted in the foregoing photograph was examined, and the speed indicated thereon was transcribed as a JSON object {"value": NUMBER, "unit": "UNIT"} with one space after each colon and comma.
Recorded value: {"value": 126, "unit": "km/h"}
